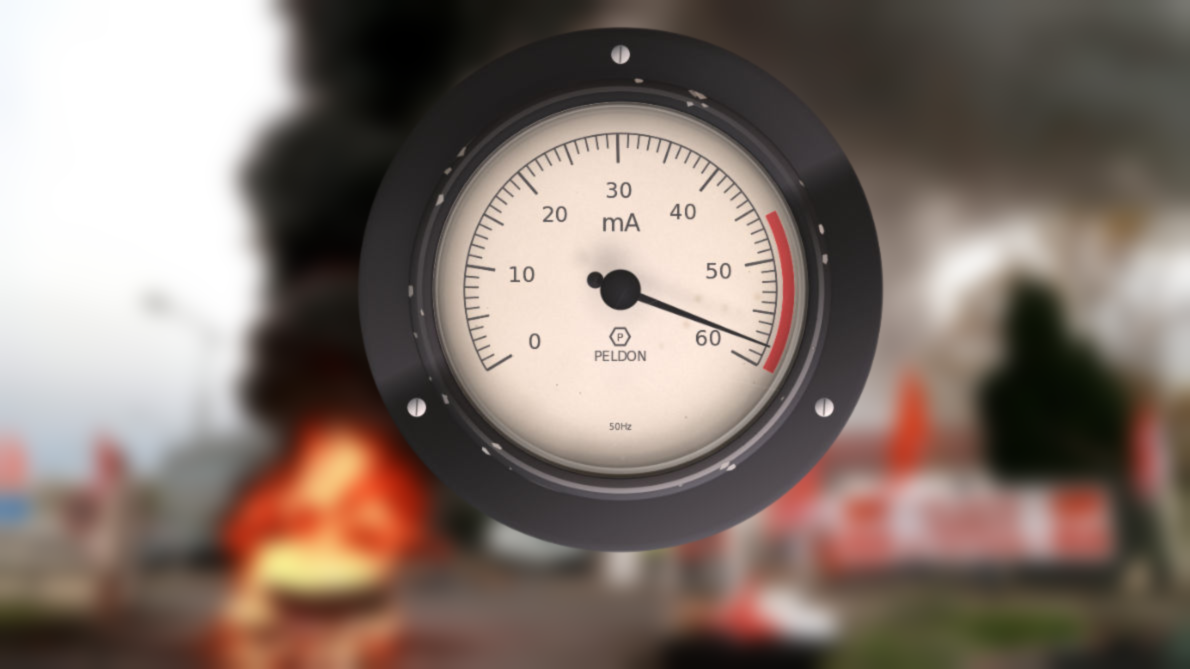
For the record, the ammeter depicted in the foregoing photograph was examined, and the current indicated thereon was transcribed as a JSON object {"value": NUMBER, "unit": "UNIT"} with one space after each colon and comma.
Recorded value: {"value": 58, "unit": "mA"}
